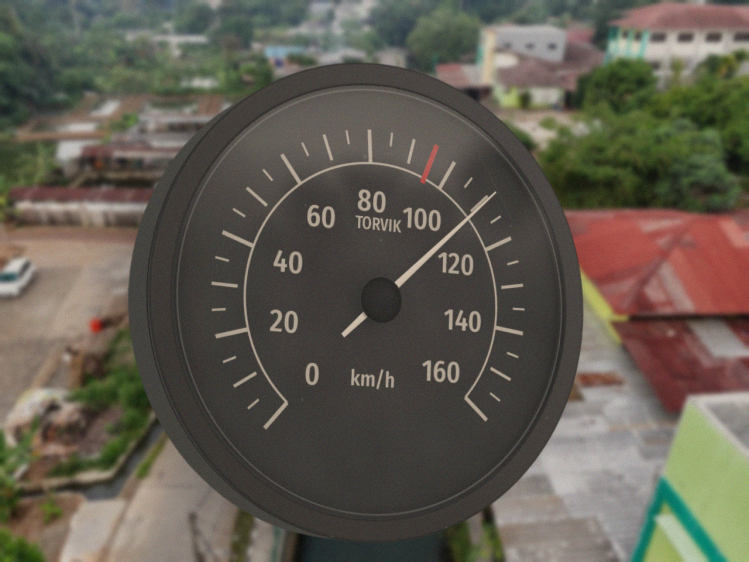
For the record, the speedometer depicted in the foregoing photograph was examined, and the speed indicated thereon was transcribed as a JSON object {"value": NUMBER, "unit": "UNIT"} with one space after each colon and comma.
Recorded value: {"value": 110, "unit": "km/h"}
